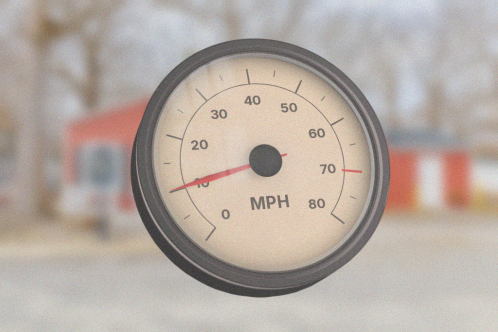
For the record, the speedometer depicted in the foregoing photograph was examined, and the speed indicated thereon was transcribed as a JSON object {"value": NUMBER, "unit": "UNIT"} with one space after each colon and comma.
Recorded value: {"value": 10, "unit": "mph"}
